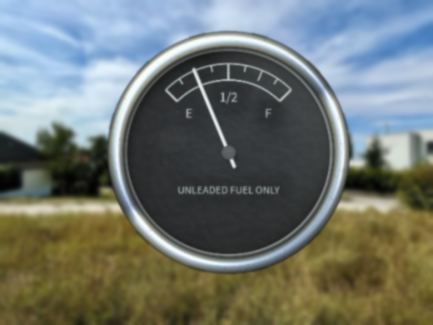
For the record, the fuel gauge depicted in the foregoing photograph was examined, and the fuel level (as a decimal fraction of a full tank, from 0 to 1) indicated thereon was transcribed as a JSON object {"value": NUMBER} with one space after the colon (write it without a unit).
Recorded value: {"value": 0.25}
